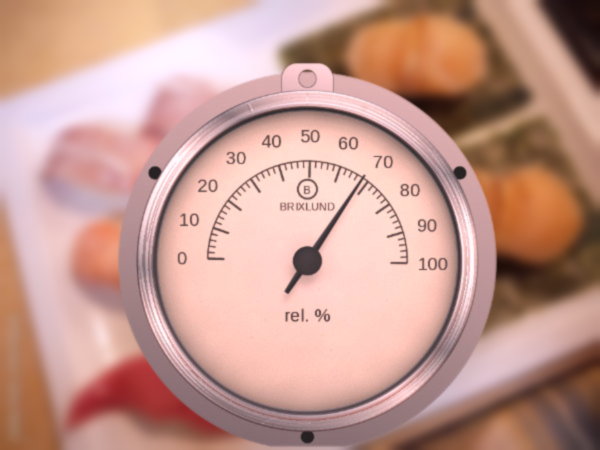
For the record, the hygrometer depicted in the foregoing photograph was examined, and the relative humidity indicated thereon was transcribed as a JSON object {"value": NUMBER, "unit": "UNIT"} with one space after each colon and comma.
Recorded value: {"value": 68, "unit": "%"}
